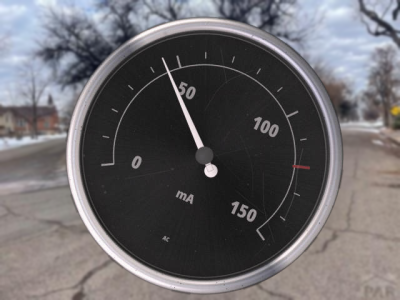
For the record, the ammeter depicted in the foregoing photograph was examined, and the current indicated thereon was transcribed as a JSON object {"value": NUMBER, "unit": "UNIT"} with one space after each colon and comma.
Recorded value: {"value": 45, "unit": "mA"}
